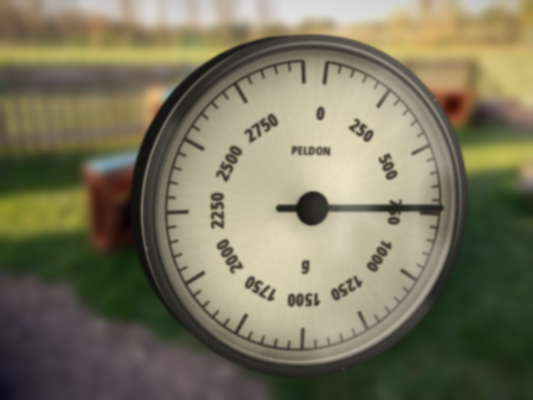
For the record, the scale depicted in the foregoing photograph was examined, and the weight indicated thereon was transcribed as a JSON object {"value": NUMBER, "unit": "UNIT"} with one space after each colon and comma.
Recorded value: {"value": 725, "unit": "g"}
